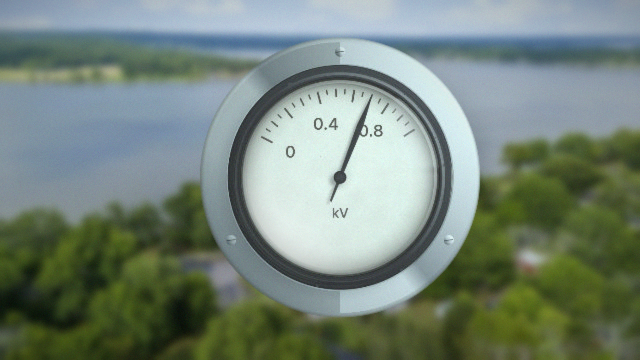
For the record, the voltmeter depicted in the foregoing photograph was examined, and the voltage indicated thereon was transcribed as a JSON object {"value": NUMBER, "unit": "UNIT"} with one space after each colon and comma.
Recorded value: {"value": 0.7, "unit": "kV"}
